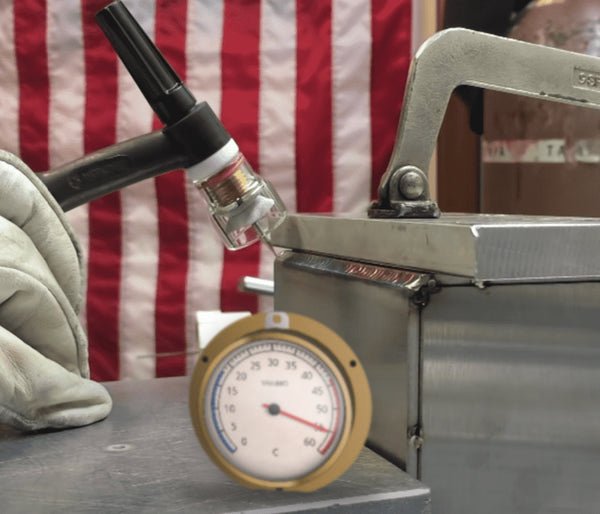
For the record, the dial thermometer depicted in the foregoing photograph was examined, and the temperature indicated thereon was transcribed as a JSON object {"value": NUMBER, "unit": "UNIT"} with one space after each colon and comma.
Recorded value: {"value": 55, "unit": "°C"}
